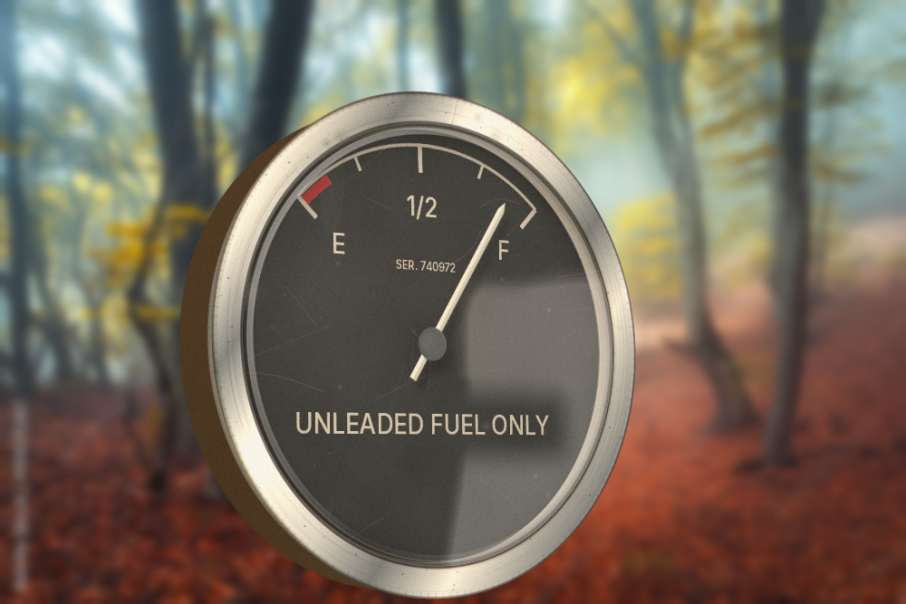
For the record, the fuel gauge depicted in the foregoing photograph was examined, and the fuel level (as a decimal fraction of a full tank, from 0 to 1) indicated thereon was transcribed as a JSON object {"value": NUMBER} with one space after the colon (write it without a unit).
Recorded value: {"value": 0.875}
